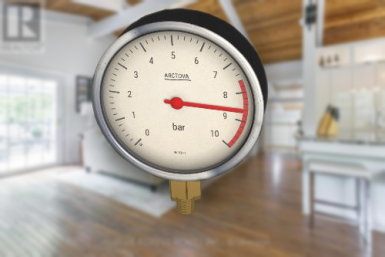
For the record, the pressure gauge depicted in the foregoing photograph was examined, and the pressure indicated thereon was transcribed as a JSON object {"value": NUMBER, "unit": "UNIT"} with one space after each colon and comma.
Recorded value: {"value": 8.6, "unit": "bar"}
